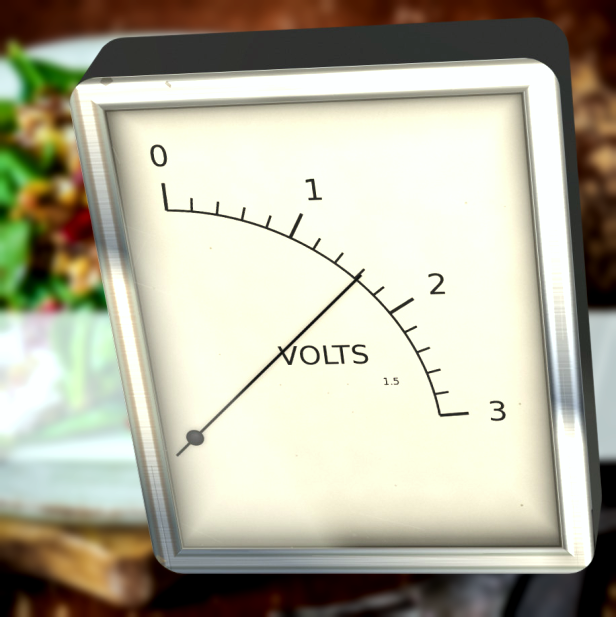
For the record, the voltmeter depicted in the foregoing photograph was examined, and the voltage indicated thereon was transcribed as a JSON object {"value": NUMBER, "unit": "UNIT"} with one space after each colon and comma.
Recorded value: {"value": 1.6, "unit": "V"}
